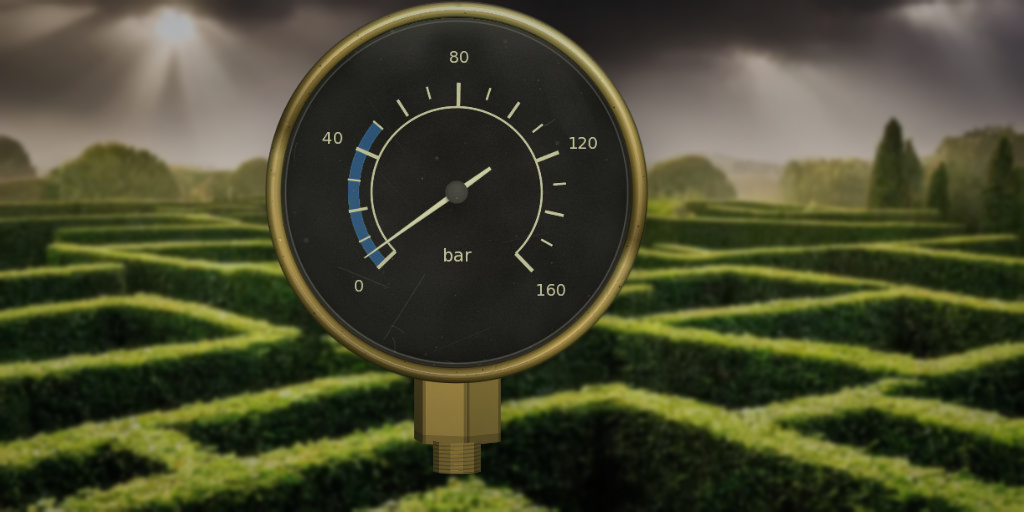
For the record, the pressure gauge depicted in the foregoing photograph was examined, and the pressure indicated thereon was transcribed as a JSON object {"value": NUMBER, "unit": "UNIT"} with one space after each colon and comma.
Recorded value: {"value": 5, "unit": "bar"}
